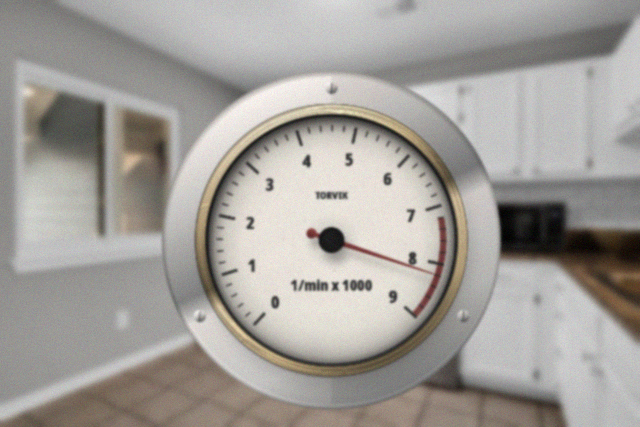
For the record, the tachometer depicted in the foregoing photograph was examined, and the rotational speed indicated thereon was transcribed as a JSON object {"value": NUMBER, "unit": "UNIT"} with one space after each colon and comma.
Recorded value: {"value": 8200, "unit": "rpm"}
